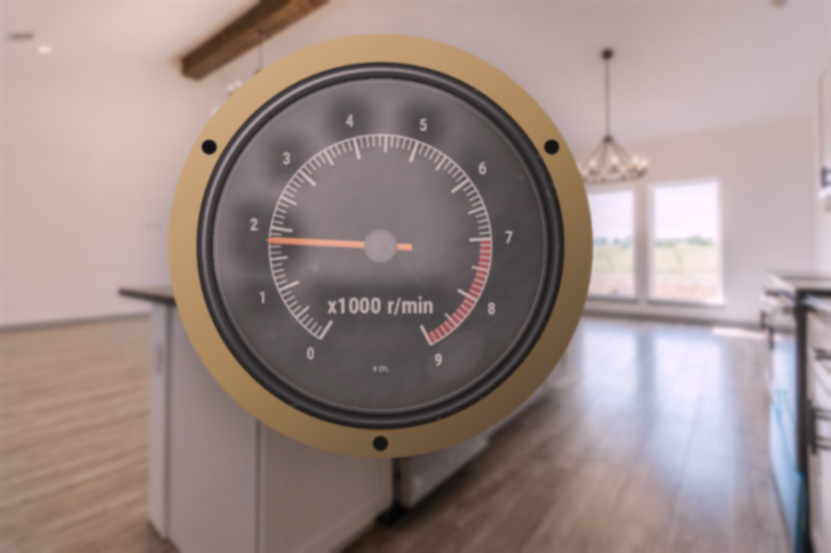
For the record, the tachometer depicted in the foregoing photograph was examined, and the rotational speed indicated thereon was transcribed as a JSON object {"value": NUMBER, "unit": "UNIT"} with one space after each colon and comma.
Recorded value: {"value": 1800, "unit": "rpm"}
